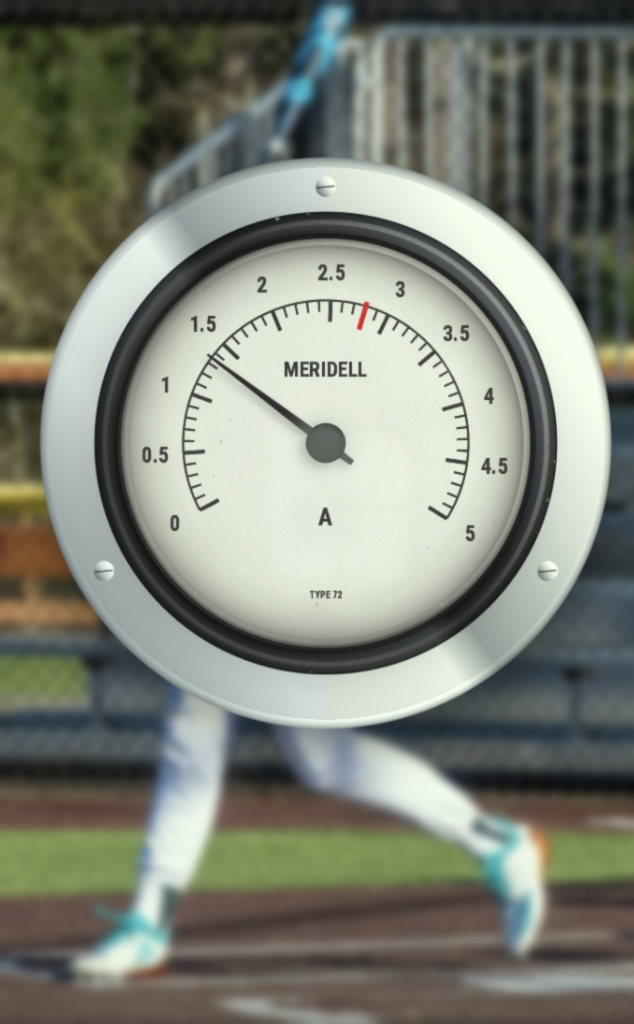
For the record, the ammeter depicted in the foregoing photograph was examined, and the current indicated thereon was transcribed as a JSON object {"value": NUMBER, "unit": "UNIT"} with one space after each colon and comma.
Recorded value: {"value": 1.35, "unit": "A"}
